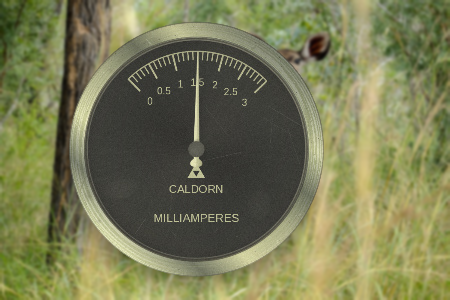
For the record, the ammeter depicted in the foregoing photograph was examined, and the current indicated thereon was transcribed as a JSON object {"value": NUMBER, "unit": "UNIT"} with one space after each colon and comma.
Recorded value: {"value": 1.5, "unit": "mA"}
